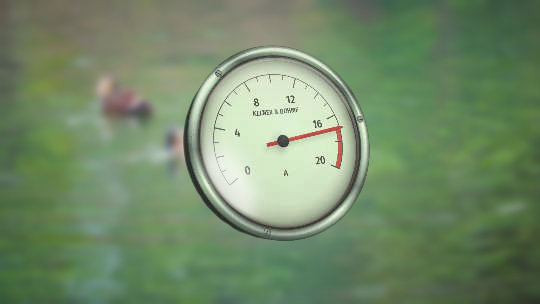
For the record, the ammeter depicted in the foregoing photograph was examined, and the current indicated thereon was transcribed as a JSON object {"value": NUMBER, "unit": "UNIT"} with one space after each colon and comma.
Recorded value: {"value": 17, "unit": "A"}
